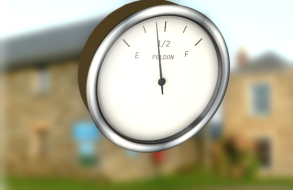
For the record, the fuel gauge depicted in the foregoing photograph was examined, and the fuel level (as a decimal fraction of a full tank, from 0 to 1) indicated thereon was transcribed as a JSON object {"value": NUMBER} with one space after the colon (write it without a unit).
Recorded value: {"value": 0.375}
